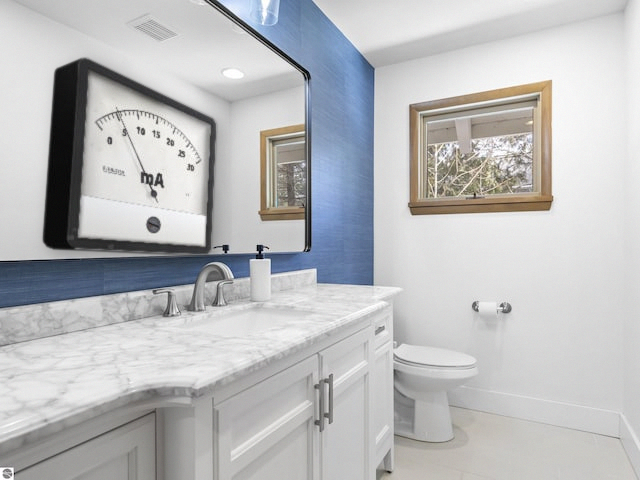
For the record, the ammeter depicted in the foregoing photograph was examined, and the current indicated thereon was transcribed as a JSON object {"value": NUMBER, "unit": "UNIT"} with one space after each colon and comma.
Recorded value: {"value": 5, "unit": "mA"}
